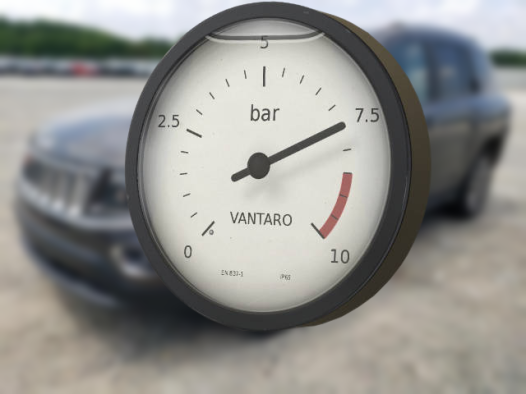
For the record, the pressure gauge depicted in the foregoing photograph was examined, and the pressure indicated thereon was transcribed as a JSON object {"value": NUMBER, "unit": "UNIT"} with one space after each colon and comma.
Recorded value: {"value": 7.5, "unit": "bar"}
